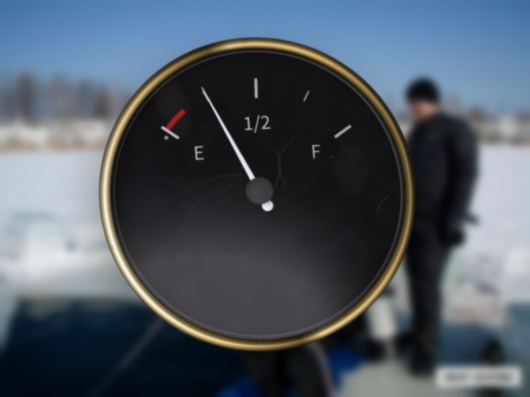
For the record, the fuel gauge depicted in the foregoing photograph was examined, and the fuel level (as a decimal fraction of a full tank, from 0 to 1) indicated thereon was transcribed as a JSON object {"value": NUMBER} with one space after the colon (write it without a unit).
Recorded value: {"value": 0.25}
